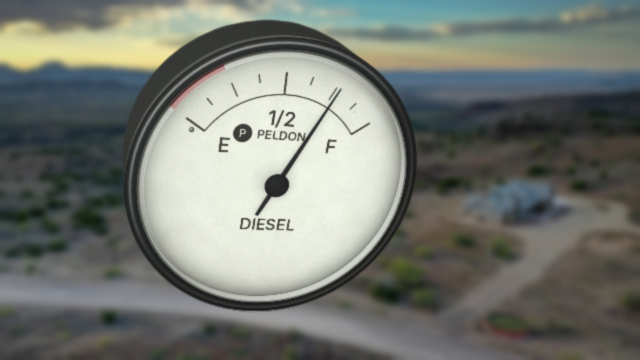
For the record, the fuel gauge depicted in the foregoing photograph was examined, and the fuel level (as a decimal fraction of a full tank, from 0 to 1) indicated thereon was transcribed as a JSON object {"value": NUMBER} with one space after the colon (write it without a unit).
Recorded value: {"value": 0.75}
